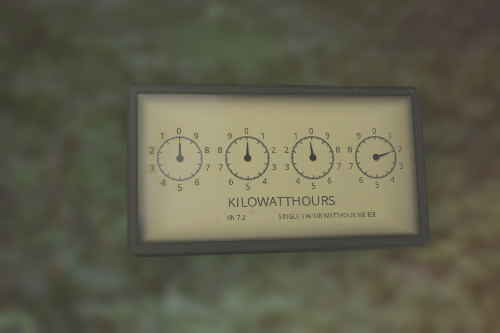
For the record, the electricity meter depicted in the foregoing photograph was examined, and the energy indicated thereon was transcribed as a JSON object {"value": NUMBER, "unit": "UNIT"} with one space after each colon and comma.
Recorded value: {"value": 2, "unit": "kWh"}
